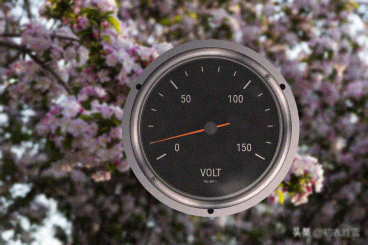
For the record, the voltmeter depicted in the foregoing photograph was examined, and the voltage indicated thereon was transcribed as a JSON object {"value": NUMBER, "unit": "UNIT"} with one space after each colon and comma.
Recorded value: {"value": 10, "unit": "V"}
